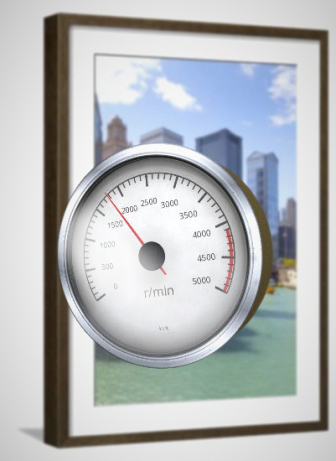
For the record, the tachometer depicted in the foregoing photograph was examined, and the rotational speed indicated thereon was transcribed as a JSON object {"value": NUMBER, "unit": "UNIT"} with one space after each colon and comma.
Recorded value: {"value": 1800, "unit": "rpm"}
